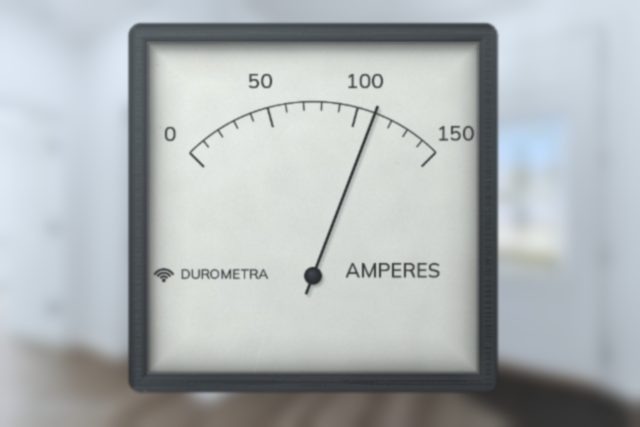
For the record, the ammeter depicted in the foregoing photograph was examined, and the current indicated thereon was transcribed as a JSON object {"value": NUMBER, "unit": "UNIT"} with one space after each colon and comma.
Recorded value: {"value": 110, "unit": "A"}
